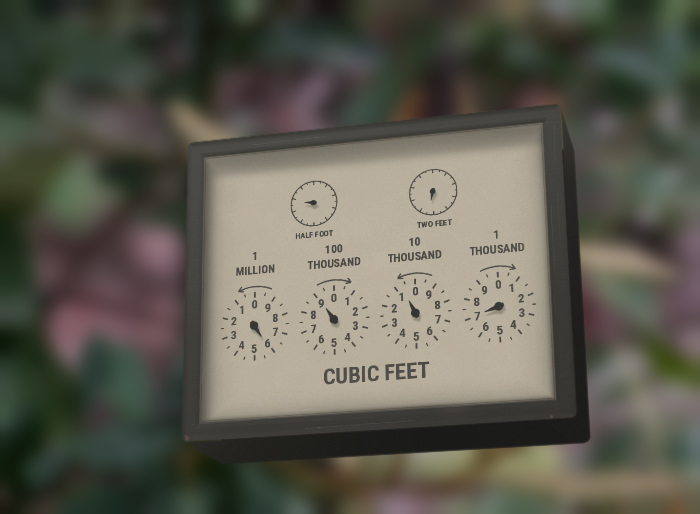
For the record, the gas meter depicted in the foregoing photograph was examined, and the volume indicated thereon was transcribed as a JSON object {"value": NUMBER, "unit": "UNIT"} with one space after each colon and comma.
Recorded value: {"value": 590700, "unit": "ft³"}
